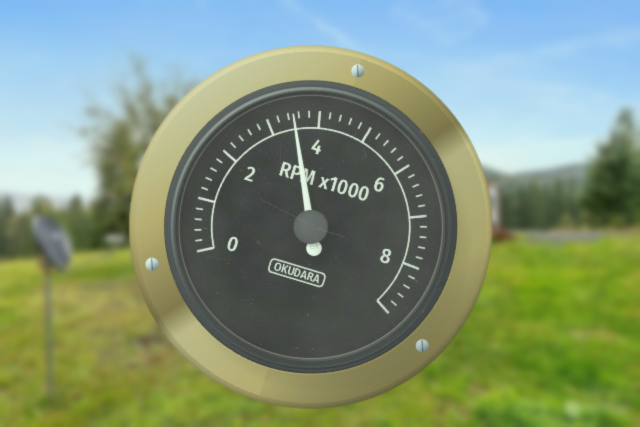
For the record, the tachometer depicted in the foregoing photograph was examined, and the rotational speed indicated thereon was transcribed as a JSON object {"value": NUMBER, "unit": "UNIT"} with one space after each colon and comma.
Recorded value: {"value": 3500, "unit": "rpm"}
